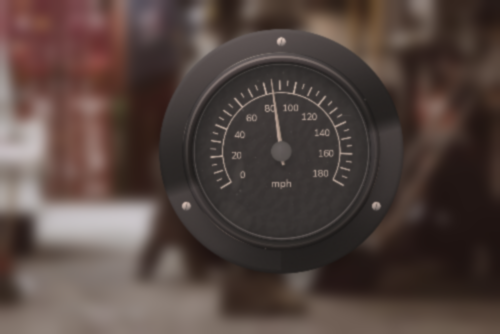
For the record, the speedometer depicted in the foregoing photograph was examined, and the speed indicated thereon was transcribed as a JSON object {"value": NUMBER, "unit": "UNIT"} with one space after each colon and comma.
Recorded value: {"value": 85, "unit": "mph"}
